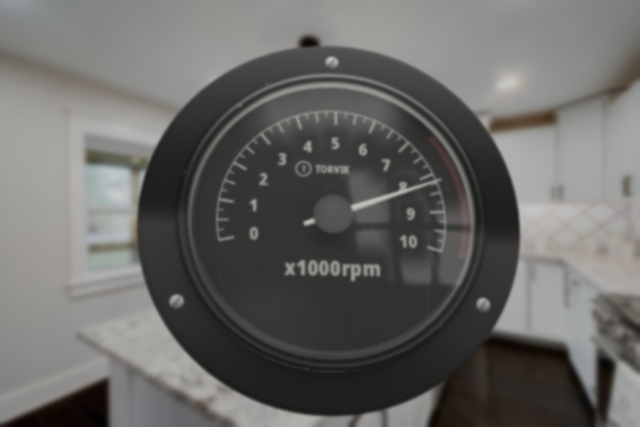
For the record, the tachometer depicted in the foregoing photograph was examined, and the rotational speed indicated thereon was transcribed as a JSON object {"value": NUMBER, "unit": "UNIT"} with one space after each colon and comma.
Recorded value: {"value": 8250, "unit": "rpm"}
